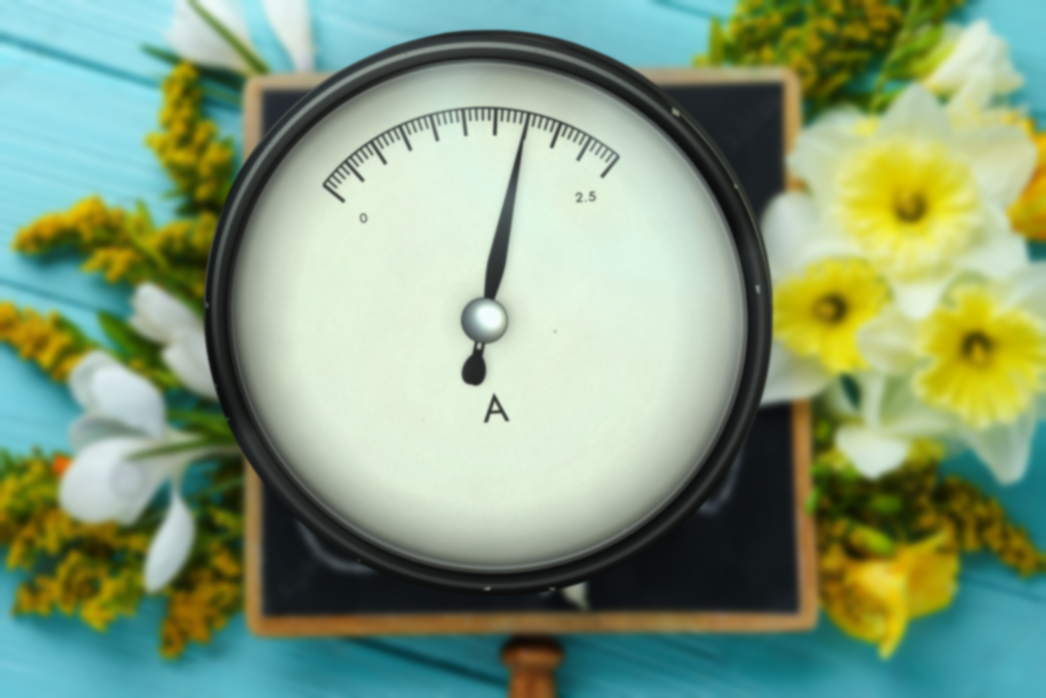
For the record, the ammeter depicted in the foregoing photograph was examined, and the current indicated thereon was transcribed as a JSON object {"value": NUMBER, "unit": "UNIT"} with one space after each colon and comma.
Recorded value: {"value": 1.75, "unit": "A"}
